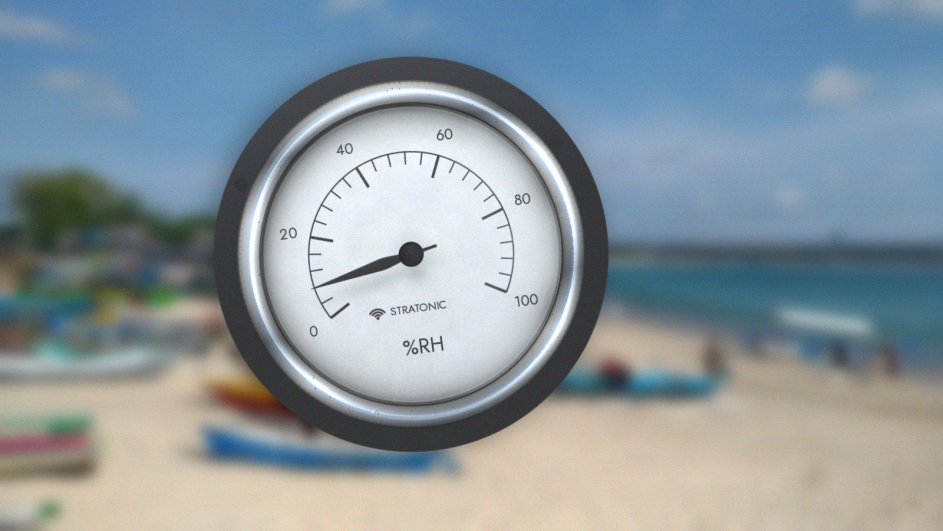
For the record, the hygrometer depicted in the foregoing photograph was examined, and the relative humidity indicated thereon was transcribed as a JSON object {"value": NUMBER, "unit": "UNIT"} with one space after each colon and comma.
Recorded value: {"value": 8, "unit": "%"}
